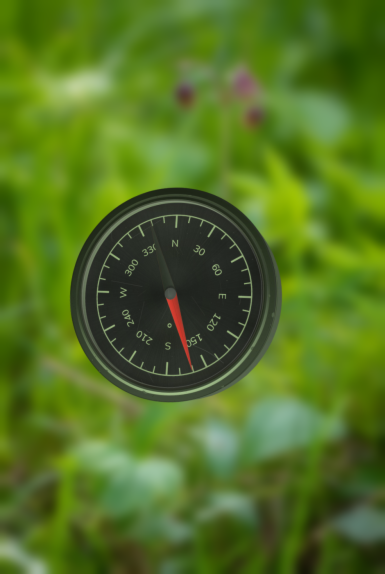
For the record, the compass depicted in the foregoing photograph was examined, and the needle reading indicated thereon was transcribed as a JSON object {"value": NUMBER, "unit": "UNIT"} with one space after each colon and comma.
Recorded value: {"value": 160, "unit": "°"}
